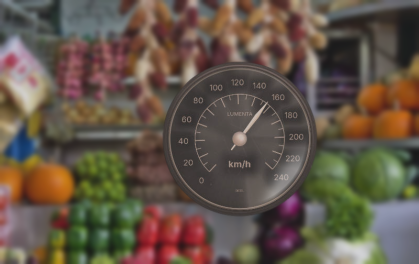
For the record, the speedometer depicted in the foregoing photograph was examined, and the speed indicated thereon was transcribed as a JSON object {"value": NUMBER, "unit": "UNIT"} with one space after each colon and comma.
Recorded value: {"value": 155, "unit": "km/h"}
